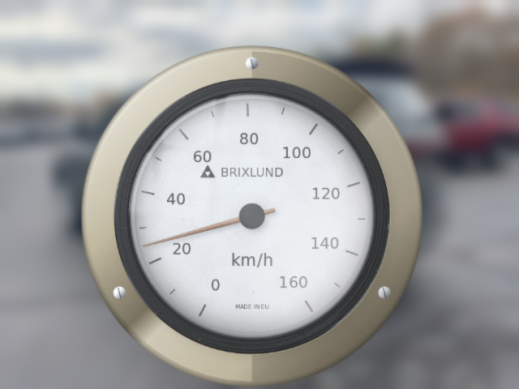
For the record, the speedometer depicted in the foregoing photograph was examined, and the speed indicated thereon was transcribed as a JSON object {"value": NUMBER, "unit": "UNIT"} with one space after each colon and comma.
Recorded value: {"value": 25, "unit": "km/h"}
